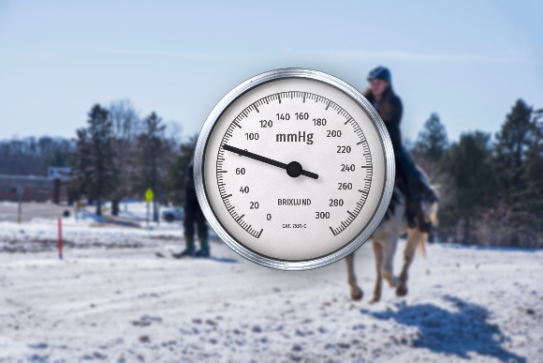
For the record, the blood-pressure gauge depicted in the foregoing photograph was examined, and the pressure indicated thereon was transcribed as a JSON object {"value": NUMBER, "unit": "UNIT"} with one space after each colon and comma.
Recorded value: {"value": 80, "unit": "mmHg"}
